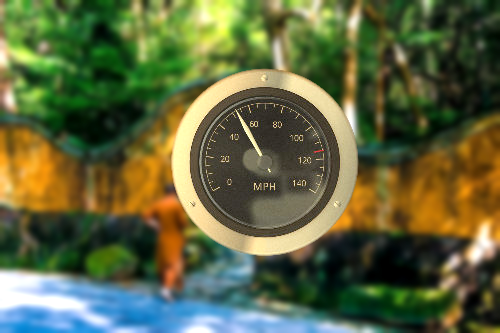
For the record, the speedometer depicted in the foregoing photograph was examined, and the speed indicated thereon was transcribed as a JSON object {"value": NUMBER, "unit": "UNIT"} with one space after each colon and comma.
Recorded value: {"value": 52.5, "unit": "mph"}
